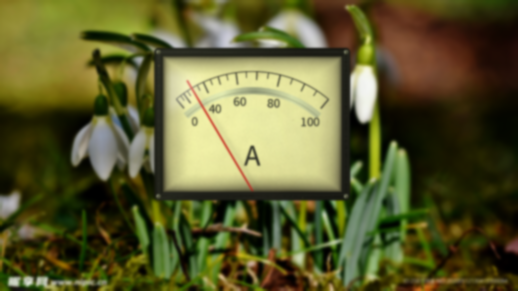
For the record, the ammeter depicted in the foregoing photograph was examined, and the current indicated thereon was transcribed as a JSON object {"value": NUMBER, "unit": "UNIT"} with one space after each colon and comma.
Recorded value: {"value": 30, "unit": "A"}
